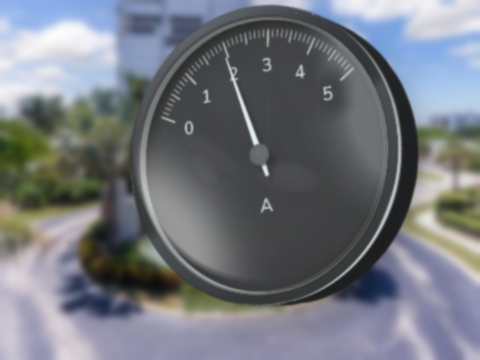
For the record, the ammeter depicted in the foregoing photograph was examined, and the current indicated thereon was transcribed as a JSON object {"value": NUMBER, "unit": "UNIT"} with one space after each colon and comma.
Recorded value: {"value": 2, "unit": "A"}
